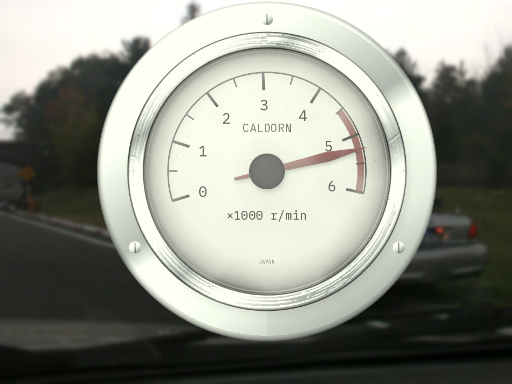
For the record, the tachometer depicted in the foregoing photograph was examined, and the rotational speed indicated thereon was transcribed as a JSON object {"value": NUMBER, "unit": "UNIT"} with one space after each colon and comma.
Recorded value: {"value": 5250, "unit": "rpm"}
